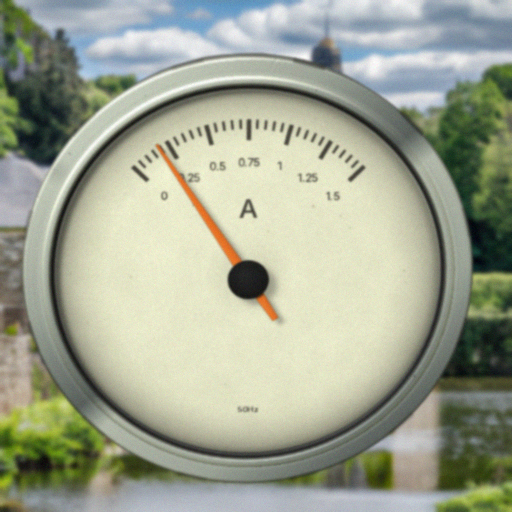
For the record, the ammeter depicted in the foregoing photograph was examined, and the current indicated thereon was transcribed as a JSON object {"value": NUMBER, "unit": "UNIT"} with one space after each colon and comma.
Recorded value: {"value": 0.2, "unit": "A"}
